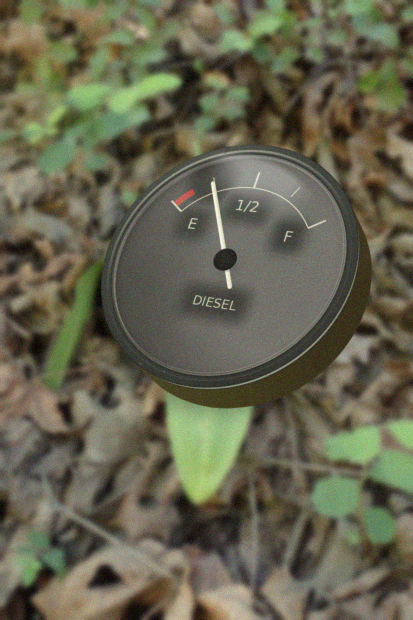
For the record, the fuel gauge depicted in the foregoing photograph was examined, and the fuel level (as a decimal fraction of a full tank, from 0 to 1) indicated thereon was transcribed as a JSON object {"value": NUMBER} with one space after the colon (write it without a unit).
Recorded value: {"value": 0.25}
